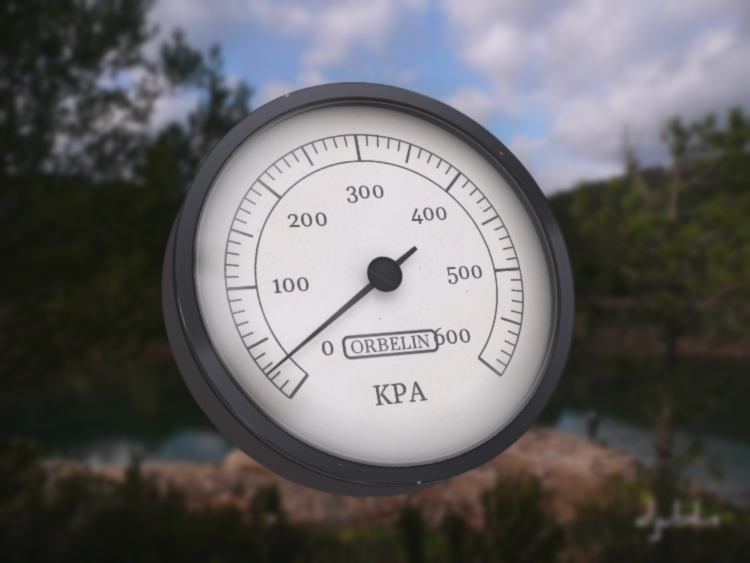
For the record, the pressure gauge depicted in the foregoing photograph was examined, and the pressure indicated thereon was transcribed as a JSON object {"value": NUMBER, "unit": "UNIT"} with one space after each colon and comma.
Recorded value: {"value": 25, "unit": "kPa"}
